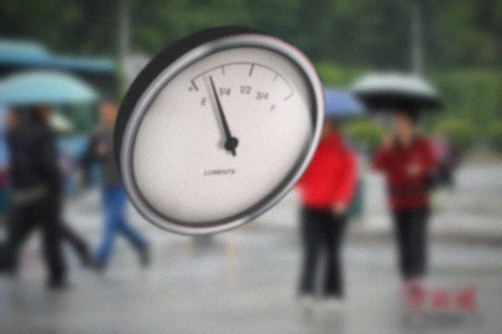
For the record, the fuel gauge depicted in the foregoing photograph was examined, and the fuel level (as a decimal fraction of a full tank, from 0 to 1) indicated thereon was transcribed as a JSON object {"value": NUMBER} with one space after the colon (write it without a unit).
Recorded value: {"value": 0.125}
